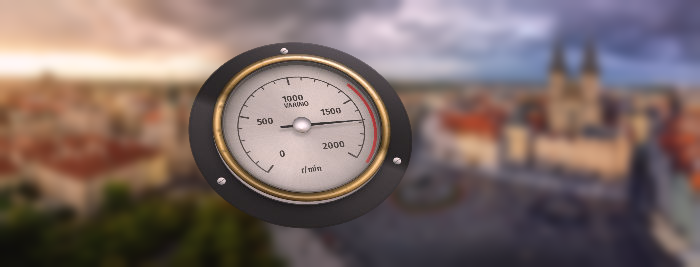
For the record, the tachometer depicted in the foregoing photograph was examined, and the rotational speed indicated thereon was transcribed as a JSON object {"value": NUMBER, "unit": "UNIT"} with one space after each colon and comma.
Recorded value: {"value": 1700, "unit": "rpm"}
